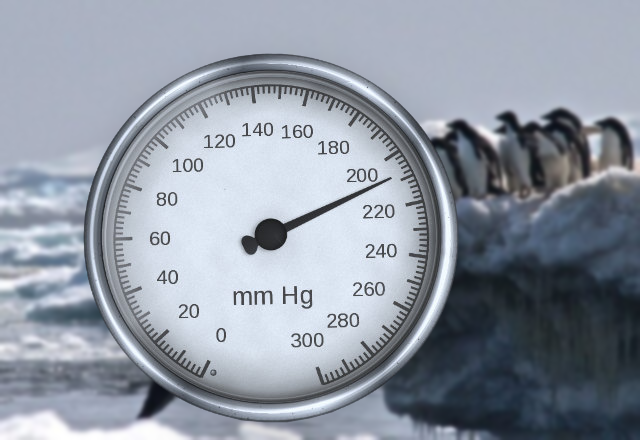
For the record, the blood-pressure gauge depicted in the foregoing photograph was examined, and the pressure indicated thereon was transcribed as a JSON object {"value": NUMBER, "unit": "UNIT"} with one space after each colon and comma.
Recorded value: {"value": 208, "unit": "mmHg"}
